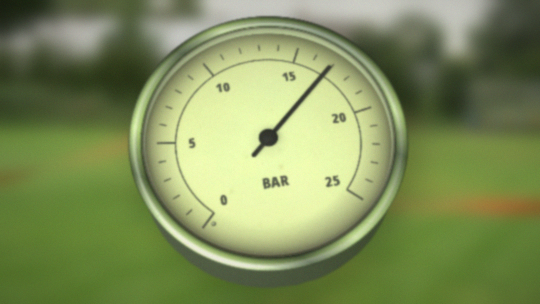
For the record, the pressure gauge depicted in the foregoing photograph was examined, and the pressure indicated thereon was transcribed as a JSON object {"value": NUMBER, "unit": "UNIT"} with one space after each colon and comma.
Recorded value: {"value": 17, "unit": "bar"}
